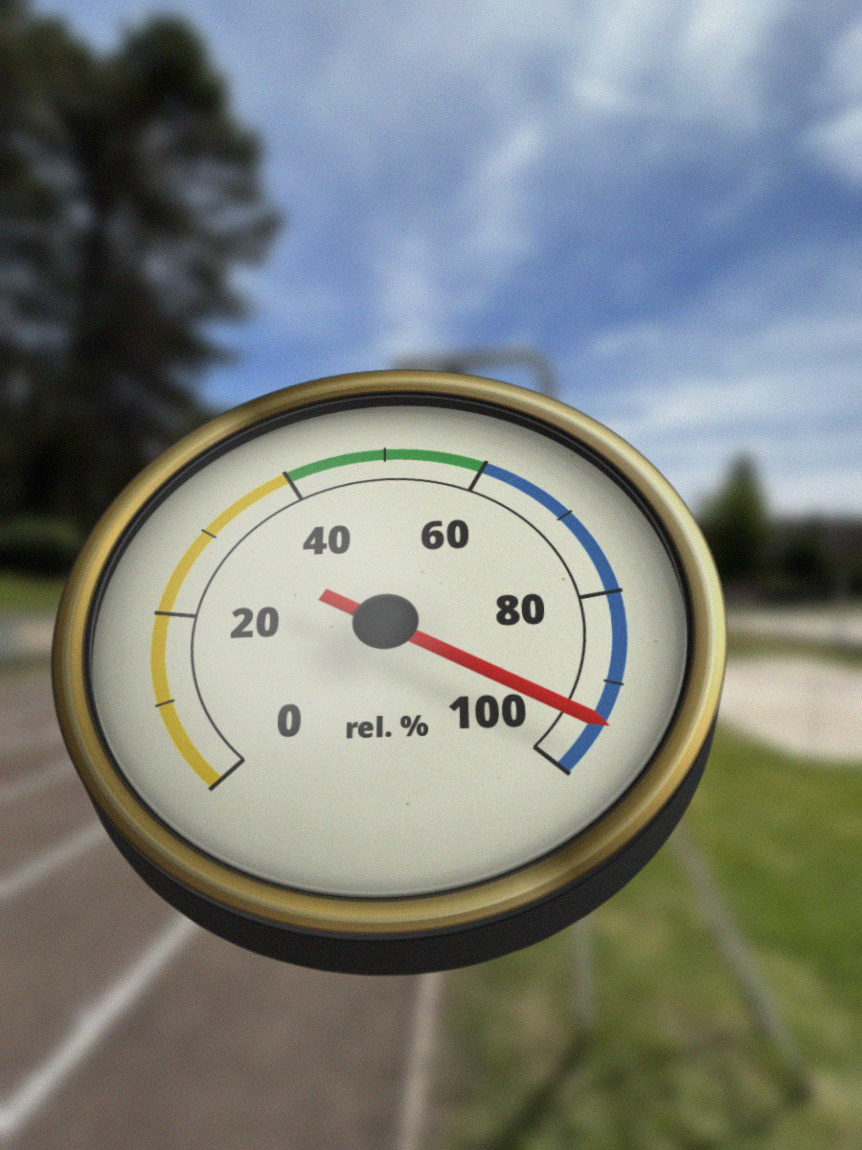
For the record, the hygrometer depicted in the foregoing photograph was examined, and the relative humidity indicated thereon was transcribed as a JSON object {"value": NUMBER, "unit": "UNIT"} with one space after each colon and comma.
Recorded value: {"value": 95, "unit": "%"}
